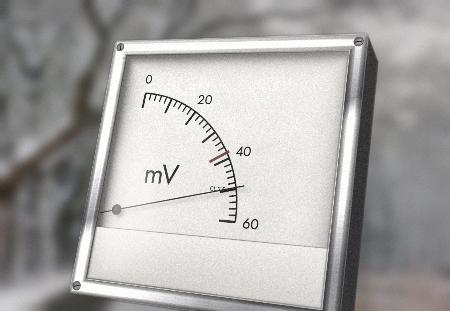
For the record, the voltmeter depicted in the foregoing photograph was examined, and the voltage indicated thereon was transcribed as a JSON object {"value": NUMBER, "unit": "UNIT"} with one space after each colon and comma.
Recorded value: {"value": 50, "unit": "mV"}
